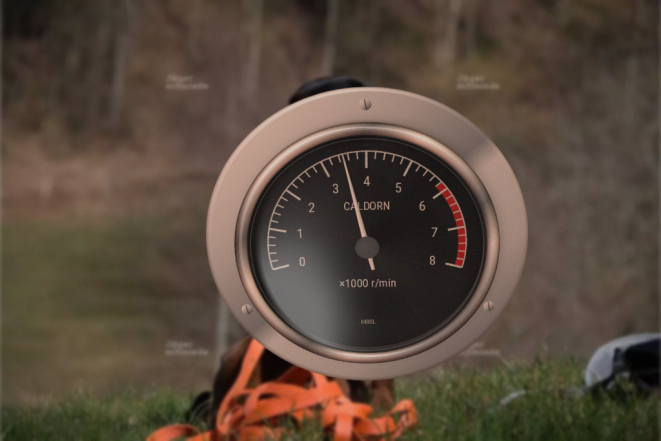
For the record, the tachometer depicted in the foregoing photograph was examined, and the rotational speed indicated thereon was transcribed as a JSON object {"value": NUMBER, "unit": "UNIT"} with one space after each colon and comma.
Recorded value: {"value": 3500, "unit": "rpm"}
